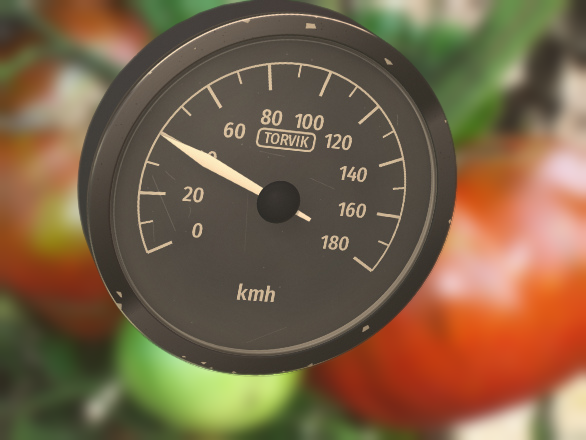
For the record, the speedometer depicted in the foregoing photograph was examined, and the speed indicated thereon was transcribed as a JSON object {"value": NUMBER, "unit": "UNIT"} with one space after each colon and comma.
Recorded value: {"value": 40, "unit": "km/h"}
